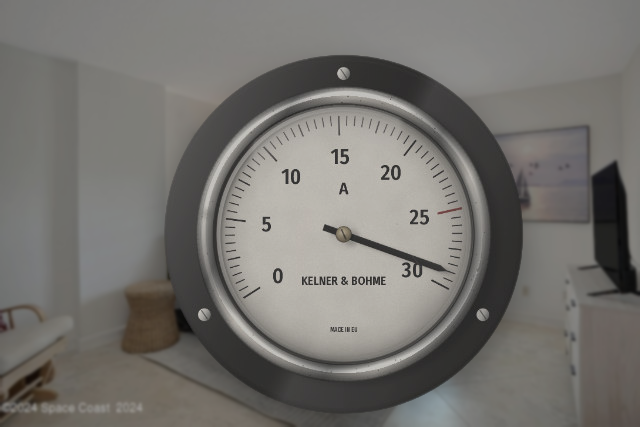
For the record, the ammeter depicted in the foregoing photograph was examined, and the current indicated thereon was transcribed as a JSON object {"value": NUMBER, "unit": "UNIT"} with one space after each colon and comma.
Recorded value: {"value": 29, "unit": "A"}
